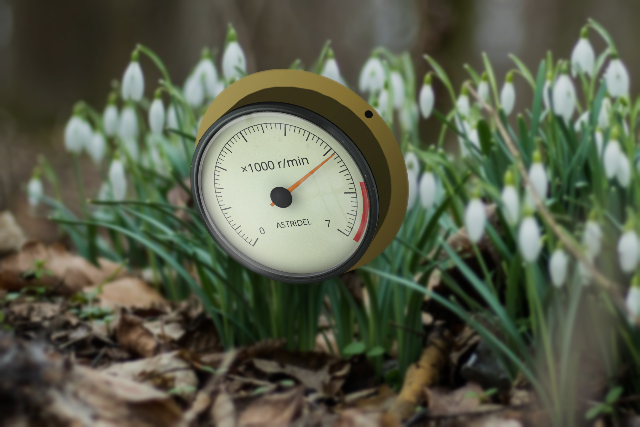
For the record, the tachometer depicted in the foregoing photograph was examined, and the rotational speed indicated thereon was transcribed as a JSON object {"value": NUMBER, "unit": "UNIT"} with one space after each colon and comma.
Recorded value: {"value": 5100, "unit": "rpm"}
